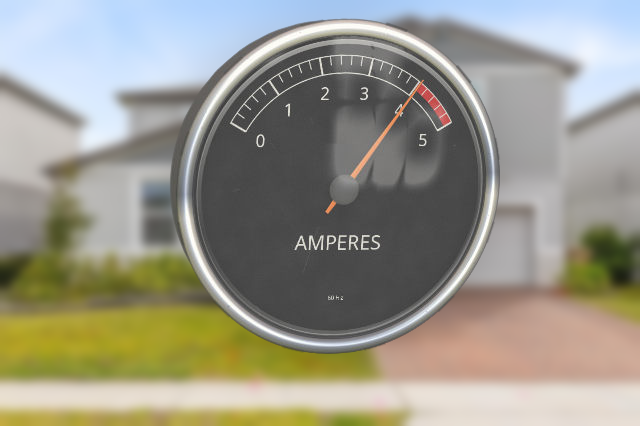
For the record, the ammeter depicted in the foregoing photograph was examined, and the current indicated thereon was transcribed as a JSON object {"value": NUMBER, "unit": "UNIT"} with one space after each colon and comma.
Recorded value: {"value": 4, "unit": "A"}
